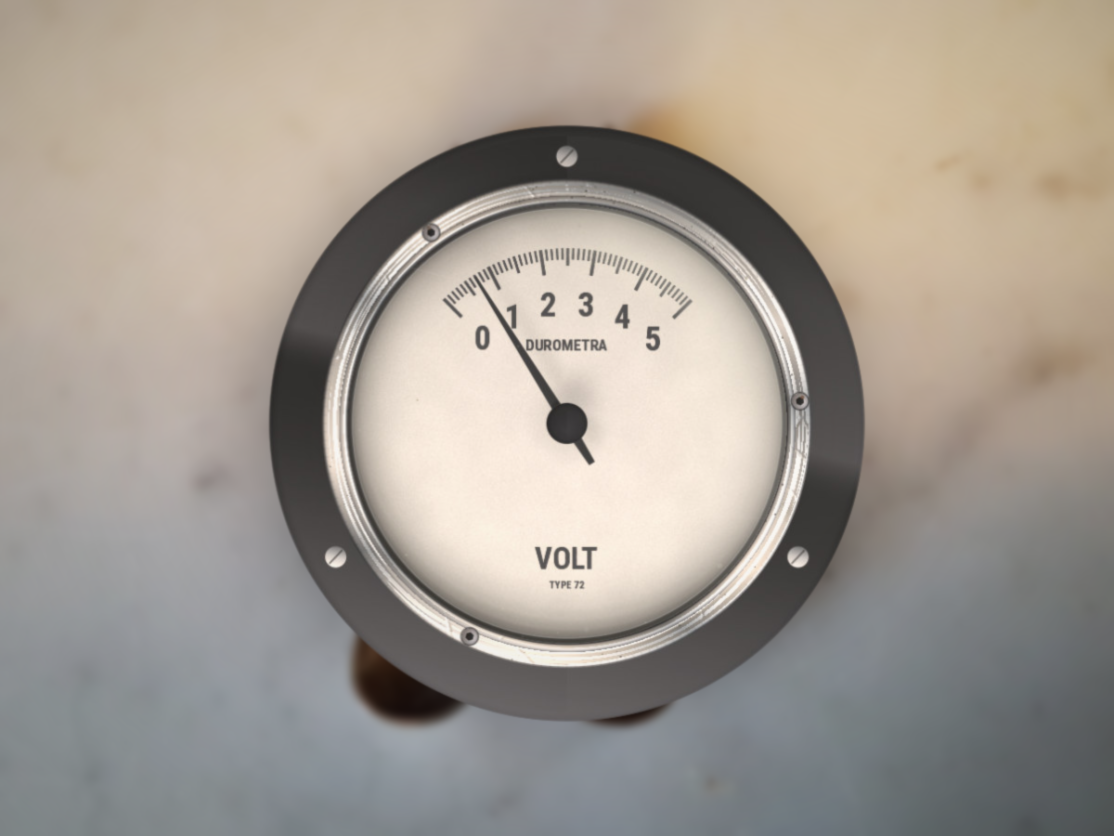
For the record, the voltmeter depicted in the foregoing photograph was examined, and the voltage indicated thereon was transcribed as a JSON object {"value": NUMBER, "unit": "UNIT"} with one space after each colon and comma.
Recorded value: {"value": 0.7, "unit": "V"}
